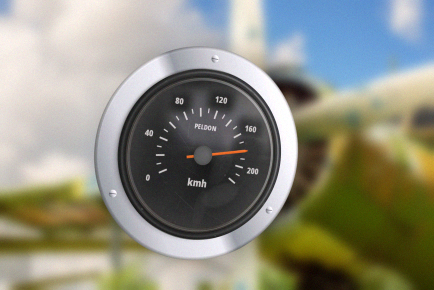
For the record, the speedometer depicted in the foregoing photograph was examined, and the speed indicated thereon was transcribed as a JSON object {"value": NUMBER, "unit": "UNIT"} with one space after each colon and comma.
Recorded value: {"value": 180, "unit": "km/h"}
